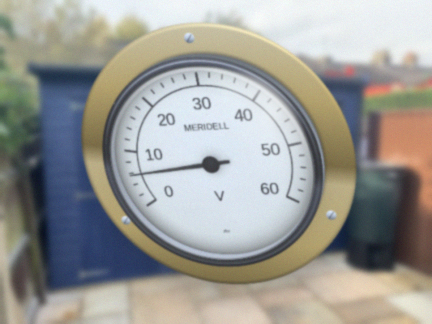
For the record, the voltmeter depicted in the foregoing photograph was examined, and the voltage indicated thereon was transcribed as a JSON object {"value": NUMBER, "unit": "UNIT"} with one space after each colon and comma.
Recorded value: {"value": 6, "unit": "V"}
